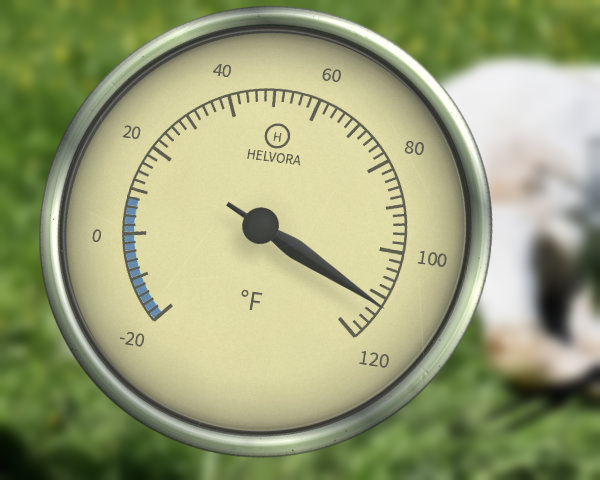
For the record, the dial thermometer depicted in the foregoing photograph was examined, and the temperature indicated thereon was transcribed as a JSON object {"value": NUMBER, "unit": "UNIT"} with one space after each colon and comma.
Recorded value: {"value": 112, "unit": "°F"}
